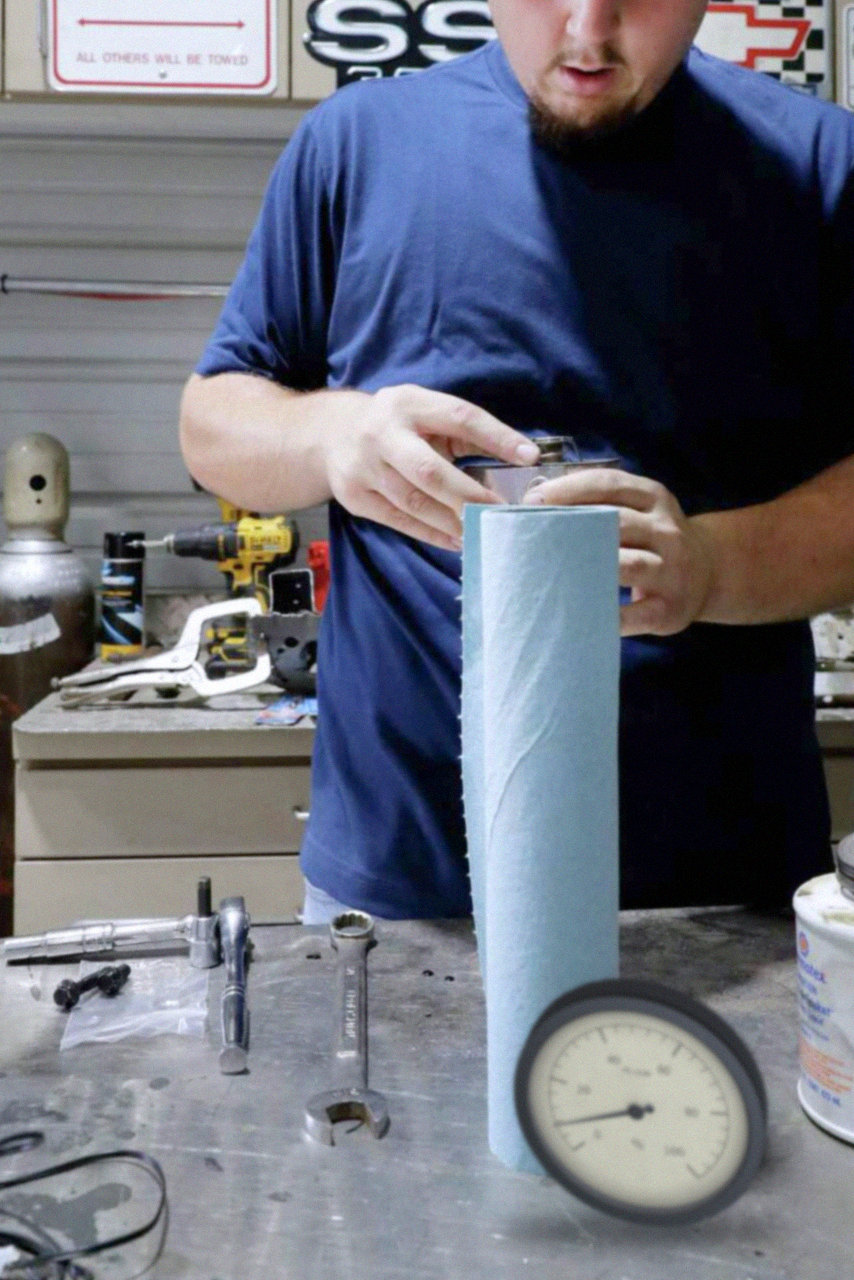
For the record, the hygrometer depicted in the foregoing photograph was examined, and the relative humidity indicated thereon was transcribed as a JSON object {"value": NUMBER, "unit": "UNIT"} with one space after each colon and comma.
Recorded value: {"value": 8, "unit": "%"}
